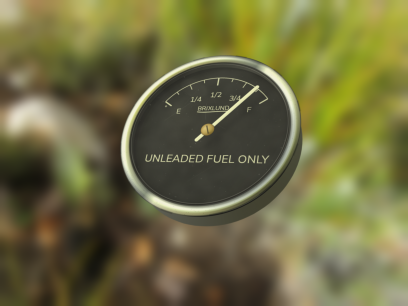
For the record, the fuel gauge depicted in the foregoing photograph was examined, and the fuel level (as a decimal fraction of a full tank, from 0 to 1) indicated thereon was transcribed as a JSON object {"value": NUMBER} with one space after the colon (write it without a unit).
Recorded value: {"value": 0.875}
